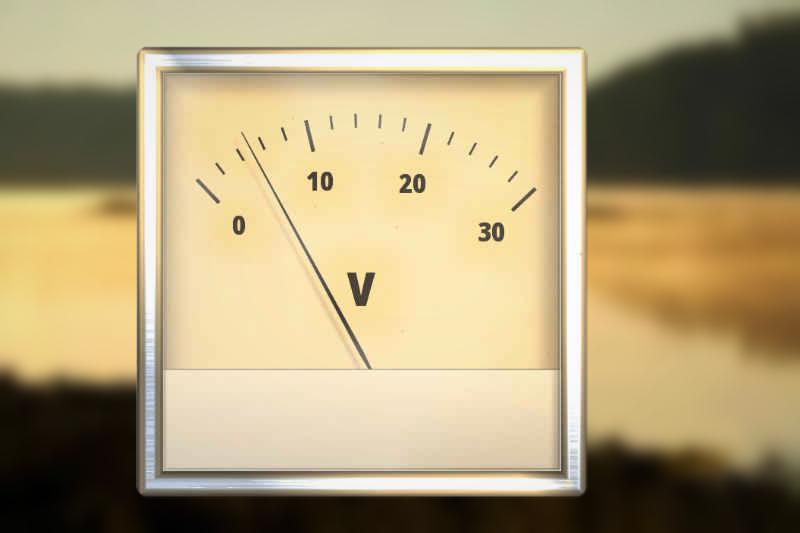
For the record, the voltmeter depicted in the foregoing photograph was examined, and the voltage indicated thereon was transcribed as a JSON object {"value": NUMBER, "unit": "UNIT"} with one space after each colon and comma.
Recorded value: {"value": 5, "unit": "V"}
